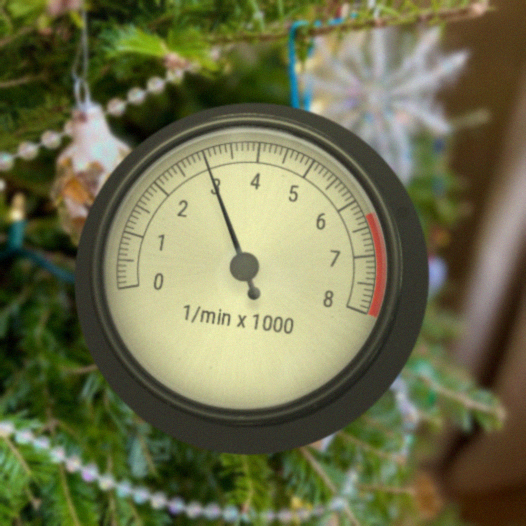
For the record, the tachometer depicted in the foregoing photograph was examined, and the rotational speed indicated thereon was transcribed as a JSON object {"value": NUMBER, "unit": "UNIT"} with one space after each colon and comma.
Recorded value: {"value": 3000, "unit": "rpm"}
